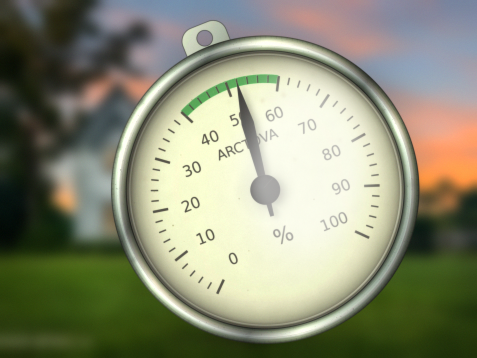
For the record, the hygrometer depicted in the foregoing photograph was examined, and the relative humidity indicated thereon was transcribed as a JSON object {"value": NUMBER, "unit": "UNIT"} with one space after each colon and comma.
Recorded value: {"value": 52, "unit": "%"}
